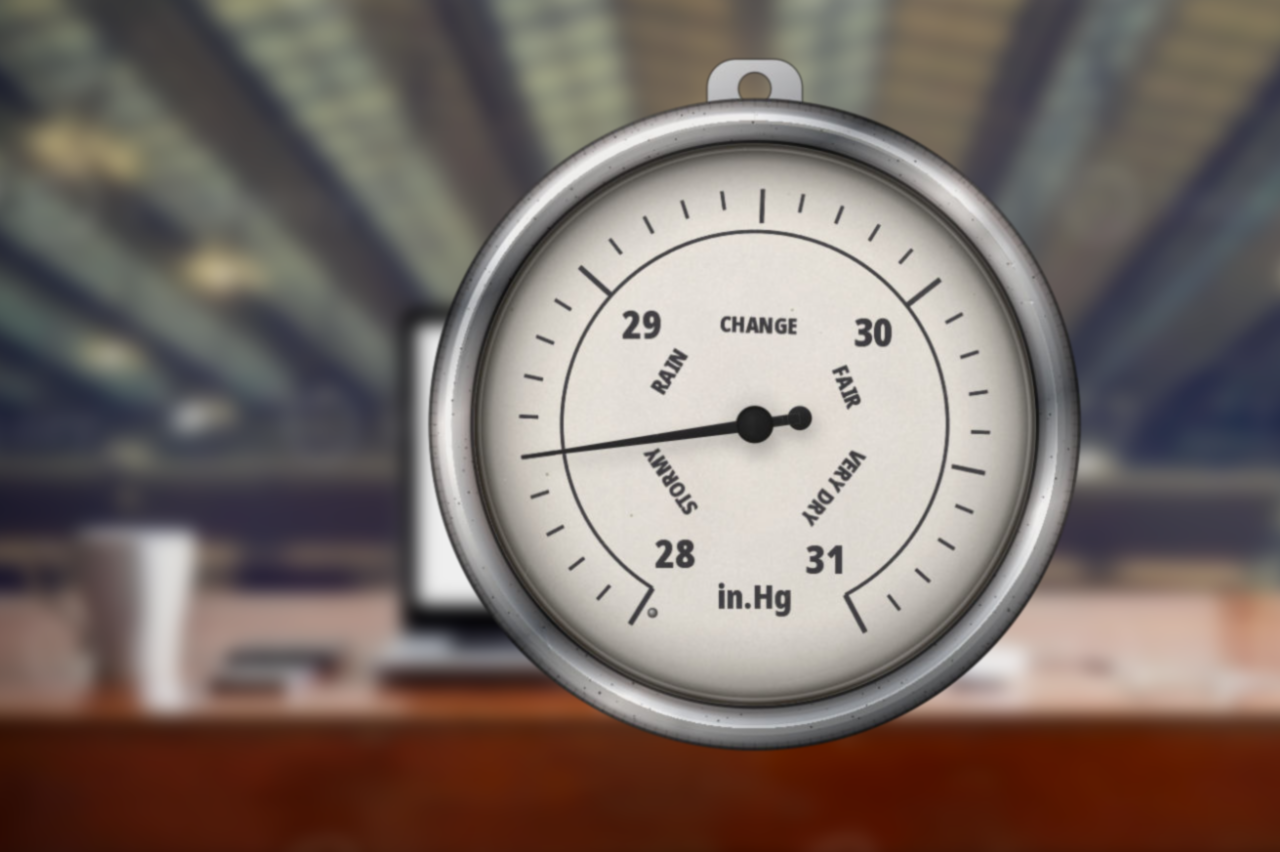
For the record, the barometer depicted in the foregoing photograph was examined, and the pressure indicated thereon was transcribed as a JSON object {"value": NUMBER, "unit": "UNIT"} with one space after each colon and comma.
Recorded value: {"value": 28.5, "unit": "inHg"}
